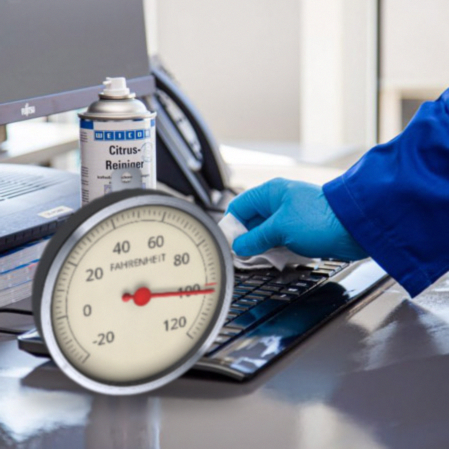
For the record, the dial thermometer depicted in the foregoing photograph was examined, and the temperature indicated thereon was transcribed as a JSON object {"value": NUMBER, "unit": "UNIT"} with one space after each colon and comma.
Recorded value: {"value": 100, "unit": "°F"}
